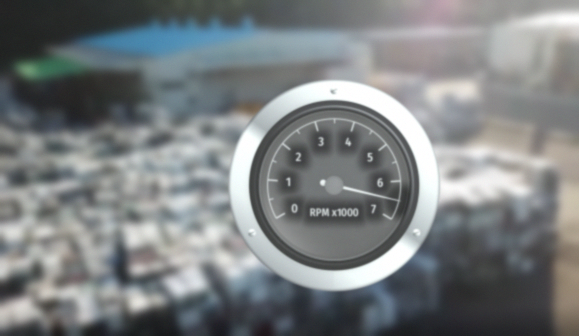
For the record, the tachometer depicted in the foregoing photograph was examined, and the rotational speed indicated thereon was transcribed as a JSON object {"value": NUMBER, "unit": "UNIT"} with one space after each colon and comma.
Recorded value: {"value": 6500, "unit": "rpm"}
